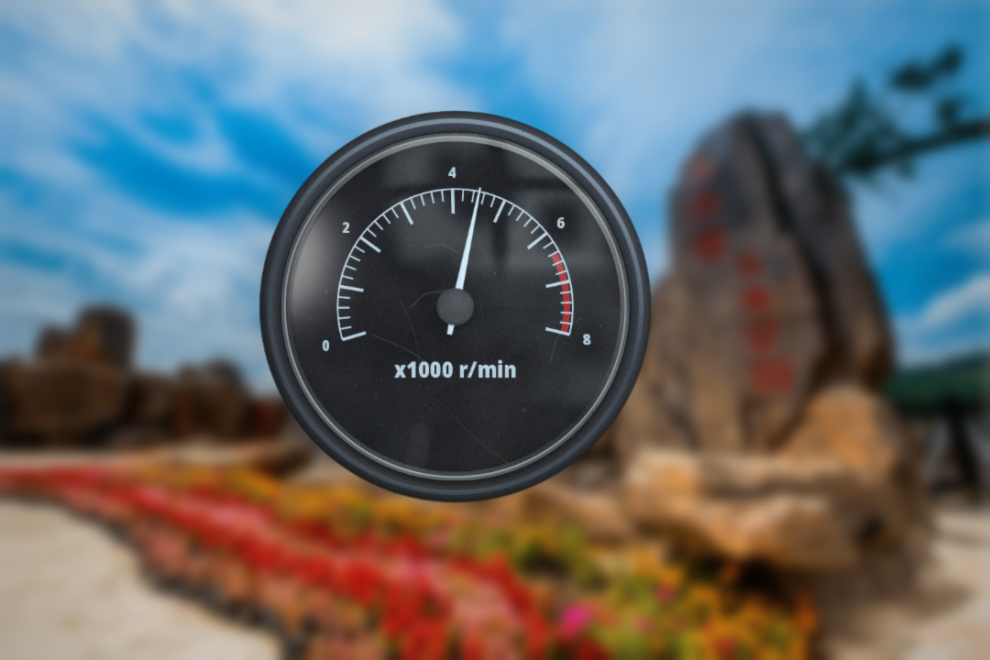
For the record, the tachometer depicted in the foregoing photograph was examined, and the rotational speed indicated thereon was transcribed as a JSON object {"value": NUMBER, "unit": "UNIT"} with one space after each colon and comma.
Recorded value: {"value": 4500, "unit": "rpm"}
